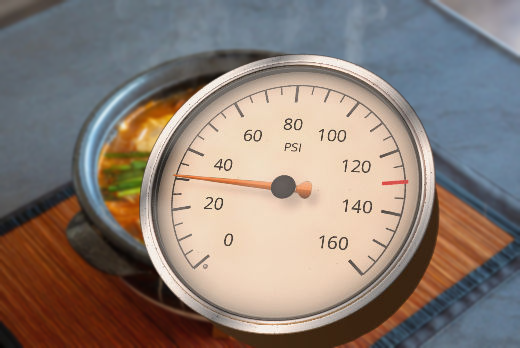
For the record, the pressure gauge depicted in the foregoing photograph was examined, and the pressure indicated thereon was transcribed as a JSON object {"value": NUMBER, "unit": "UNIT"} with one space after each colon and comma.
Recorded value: {"value": 30, "unit": "psi"}
